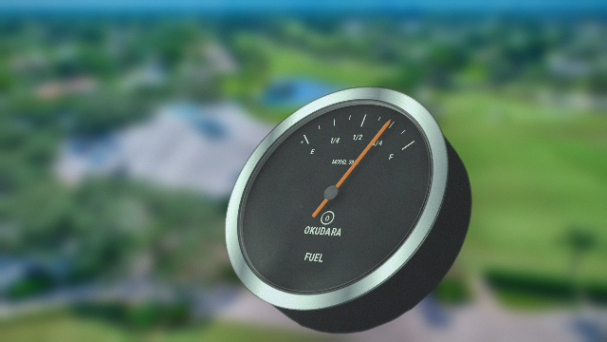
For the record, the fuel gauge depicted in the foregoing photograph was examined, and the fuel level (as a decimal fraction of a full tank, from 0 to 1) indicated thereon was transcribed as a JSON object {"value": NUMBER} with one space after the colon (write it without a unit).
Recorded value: {"value": 0.75}
